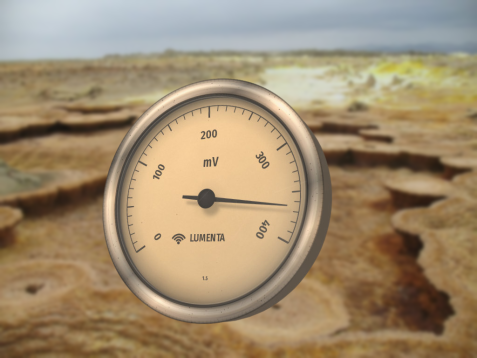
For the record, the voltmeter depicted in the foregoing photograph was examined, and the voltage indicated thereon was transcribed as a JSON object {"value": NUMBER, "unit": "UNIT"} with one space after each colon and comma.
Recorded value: {"value": 365, "unit": "mV"}
